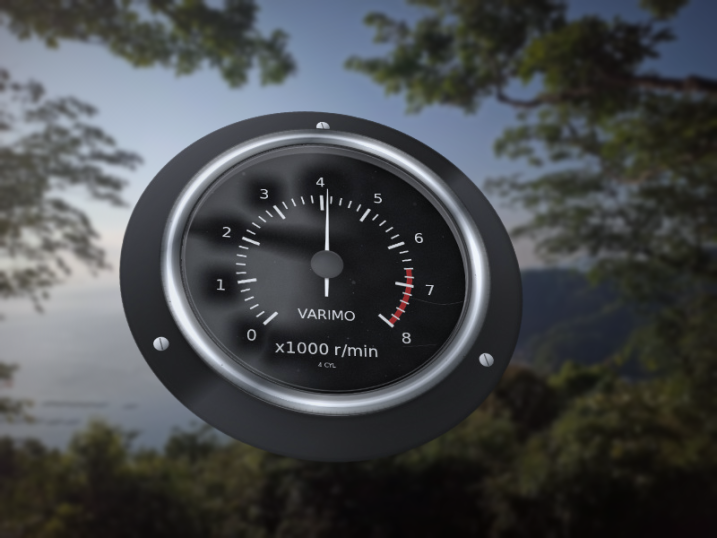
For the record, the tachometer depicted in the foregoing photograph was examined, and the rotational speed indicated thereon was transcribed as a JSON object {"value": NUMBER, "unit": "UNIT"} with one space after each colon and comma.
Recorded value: {"value": 4100, "unit": "rpm"}
